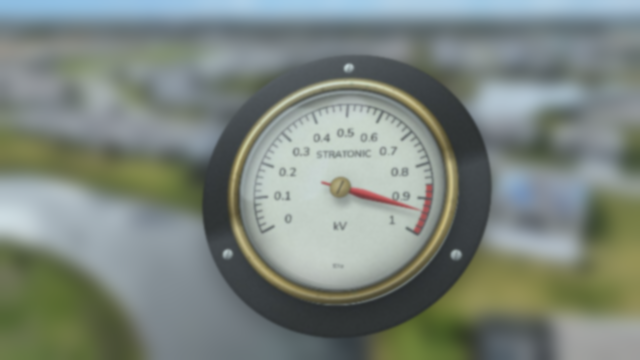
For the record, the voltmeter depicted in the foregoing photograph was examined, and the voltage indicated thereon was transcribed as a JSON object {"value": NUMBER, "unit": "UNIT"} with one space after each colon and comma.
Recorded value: {"value": 0.94, "unit": "kV"}
